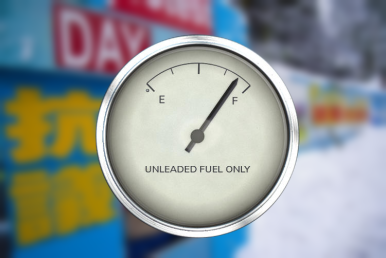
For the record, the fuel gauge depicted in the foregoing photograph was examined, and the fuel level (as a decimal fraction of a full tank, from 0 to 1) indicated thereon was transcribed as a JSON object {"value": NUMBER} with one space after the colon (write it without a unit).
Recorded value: {"value": 0.875}
